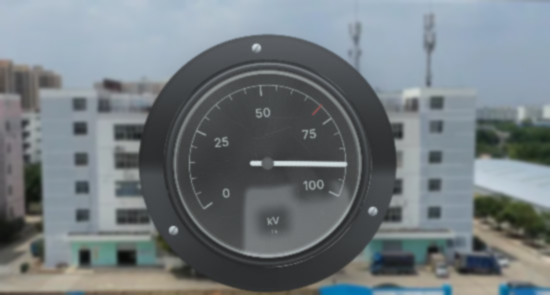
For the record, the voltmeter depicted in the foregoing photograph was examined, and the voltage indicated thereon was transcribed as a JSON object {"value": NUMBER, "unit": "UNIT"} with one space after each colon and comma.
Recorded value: {"value": 90, "unit": "kV"}
